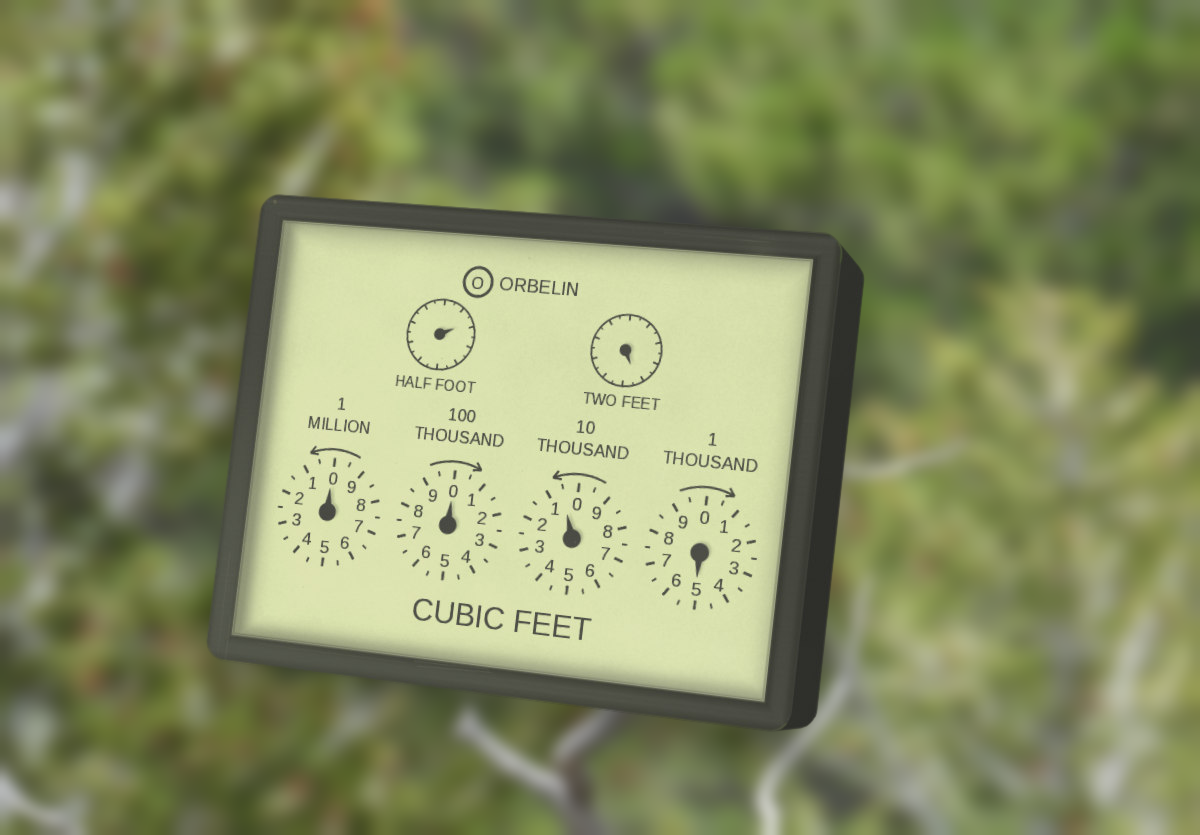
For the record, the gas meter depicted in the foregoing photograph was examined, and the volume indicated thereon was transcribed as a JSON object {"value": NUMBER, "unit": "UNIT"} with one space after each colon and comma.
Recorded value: {"value": 500, "unit": "ft³"}
